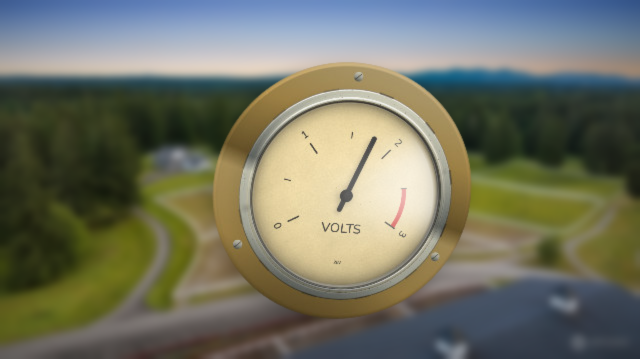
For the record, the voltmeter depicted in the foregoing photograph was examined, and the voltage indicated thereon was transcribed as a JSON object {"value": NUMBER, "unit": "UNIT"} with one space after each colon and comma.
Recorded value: {"value": 1.75, "unit": "V"}
